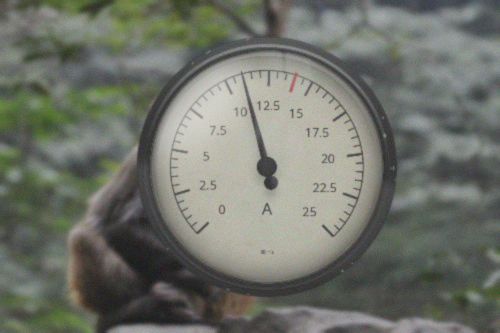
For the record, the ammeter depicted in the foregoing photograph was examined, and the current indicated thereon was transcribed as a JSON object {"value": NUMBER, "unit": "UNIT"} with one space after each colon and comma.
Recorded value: {"value": 11, "unit": "A"}
